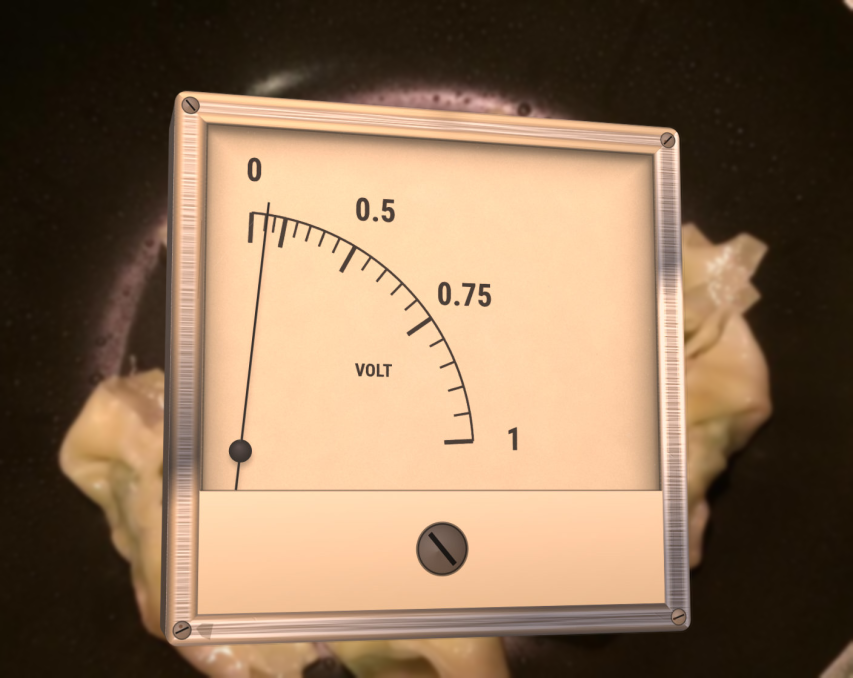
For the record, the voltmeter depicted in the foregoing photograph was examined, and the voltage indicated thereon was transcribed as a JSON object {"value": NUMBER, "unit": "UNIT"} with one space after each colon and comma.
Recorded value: {"value": 0.15, "unit": "V"}
